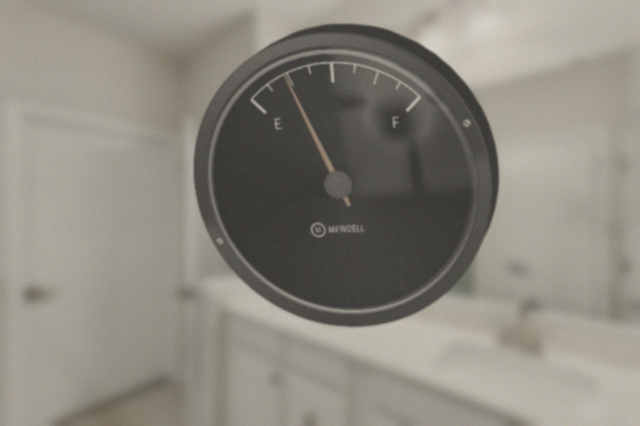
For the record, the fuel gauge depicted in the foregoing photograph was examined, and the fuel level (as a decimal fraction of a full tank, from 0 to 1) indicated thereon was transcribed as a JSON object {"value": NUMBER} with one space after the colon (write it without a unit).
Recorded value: {"value": 0.25}
